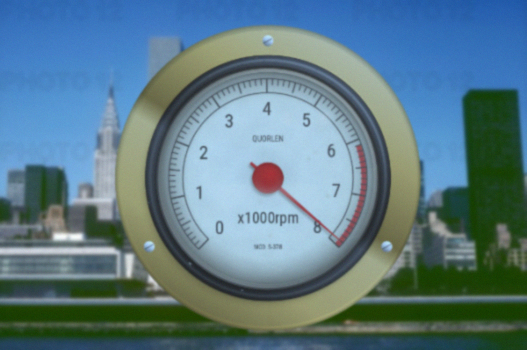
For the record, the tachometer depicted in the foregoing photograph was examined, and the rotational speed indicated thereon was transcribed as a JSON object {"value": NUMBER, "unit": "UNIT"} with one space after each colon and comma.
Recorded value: {"value": 7900, "unit": "rpm"}
